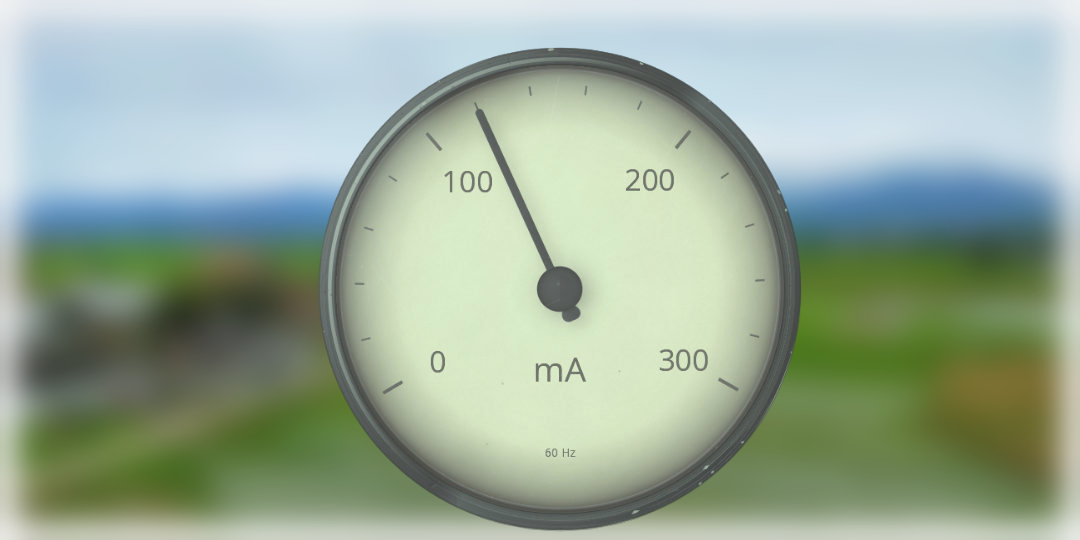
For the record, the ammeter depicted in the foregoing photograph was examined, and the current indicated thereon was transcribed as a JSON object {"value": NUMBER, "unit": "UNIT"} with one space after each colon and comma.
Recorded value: {"value": 120, "unit": "mA"}
